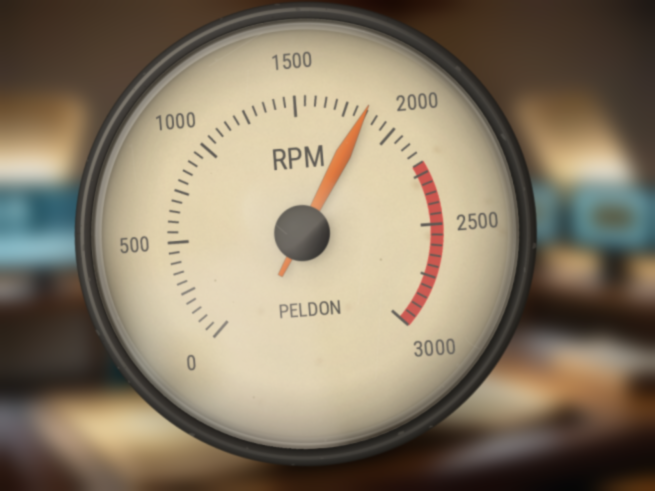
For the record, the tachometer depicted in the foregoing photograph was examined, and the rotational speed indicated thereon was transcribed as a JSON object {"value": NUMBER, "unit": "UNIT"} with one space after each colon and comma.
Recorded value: {"value": 1850, "unit": "rpm"}
